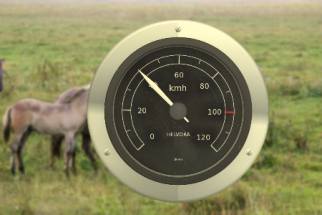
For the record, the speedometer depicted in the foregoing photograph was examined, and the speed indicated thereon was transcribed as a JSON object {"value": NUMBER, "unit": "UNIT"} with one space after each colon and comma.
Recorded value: {"value": 40, "unit": "km/h"}
